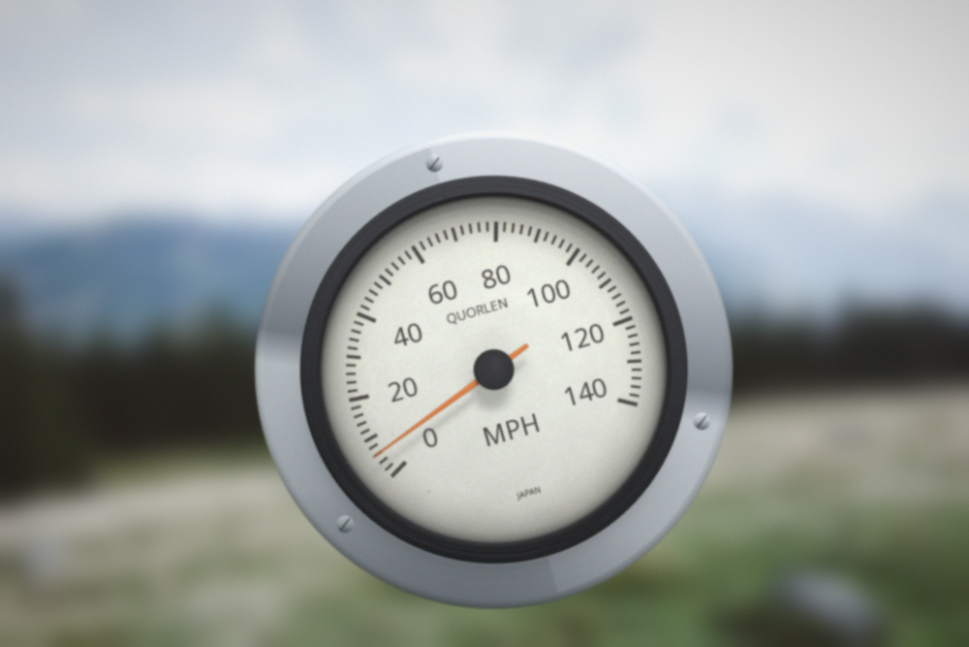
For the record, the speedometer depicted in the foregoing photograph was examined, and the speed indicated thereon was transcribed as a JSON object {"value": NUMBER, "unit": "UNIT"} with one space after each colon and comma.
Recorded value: {"value": 6, "unit": "mph"}
